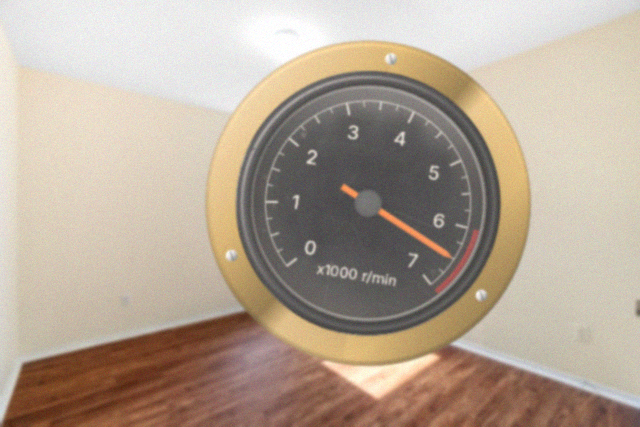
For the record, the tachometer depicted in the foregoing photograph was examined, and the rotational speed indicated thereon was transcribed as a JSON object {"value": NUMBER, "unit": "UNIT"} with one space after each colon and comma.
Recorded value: {"value": 6500, "unit": "rpm"}
